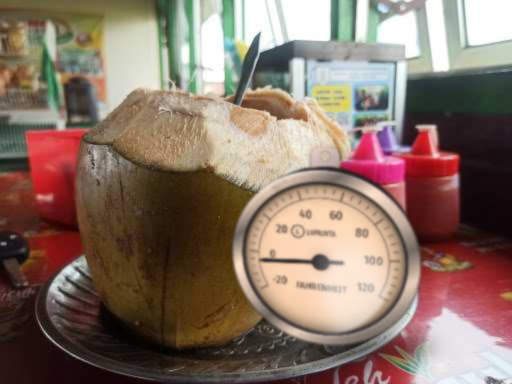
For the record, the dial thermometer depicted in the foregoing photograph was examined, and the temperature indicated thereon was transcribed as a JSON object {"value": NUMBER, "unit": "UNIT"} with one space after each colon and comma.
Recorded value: {"value": -4, "unit": "°F"}
